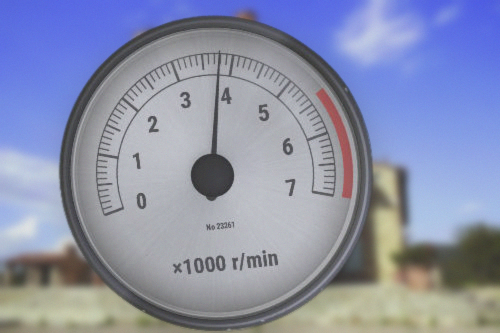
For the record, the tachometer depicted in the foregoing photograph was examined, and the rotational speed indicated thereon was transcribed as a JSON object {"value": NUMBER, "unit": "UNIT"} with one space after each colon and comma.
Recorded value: {"value": 3800, "unit": "rpm"}
